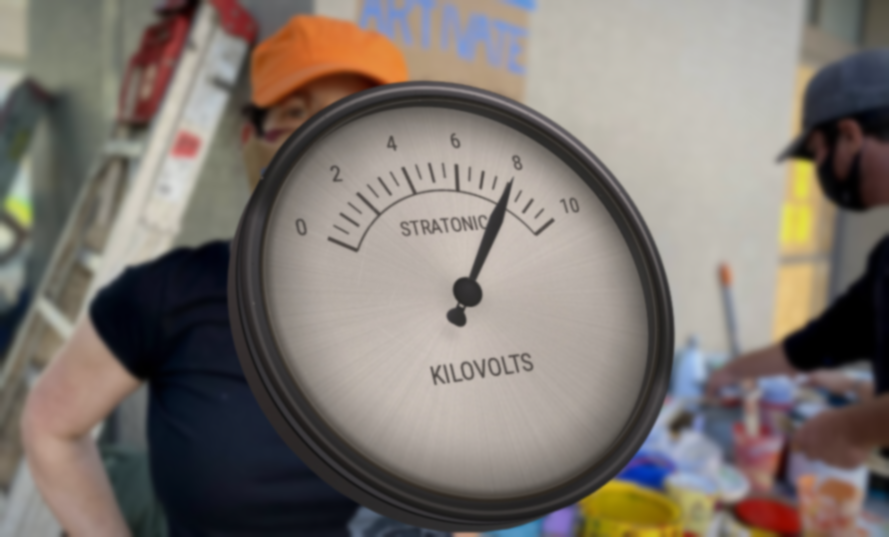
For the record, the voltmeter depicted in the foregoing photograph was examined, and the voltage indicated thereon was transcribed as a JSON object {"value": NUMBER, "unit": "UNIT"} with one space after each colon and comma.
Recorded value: {"value": 8, "unit": "kV"}
